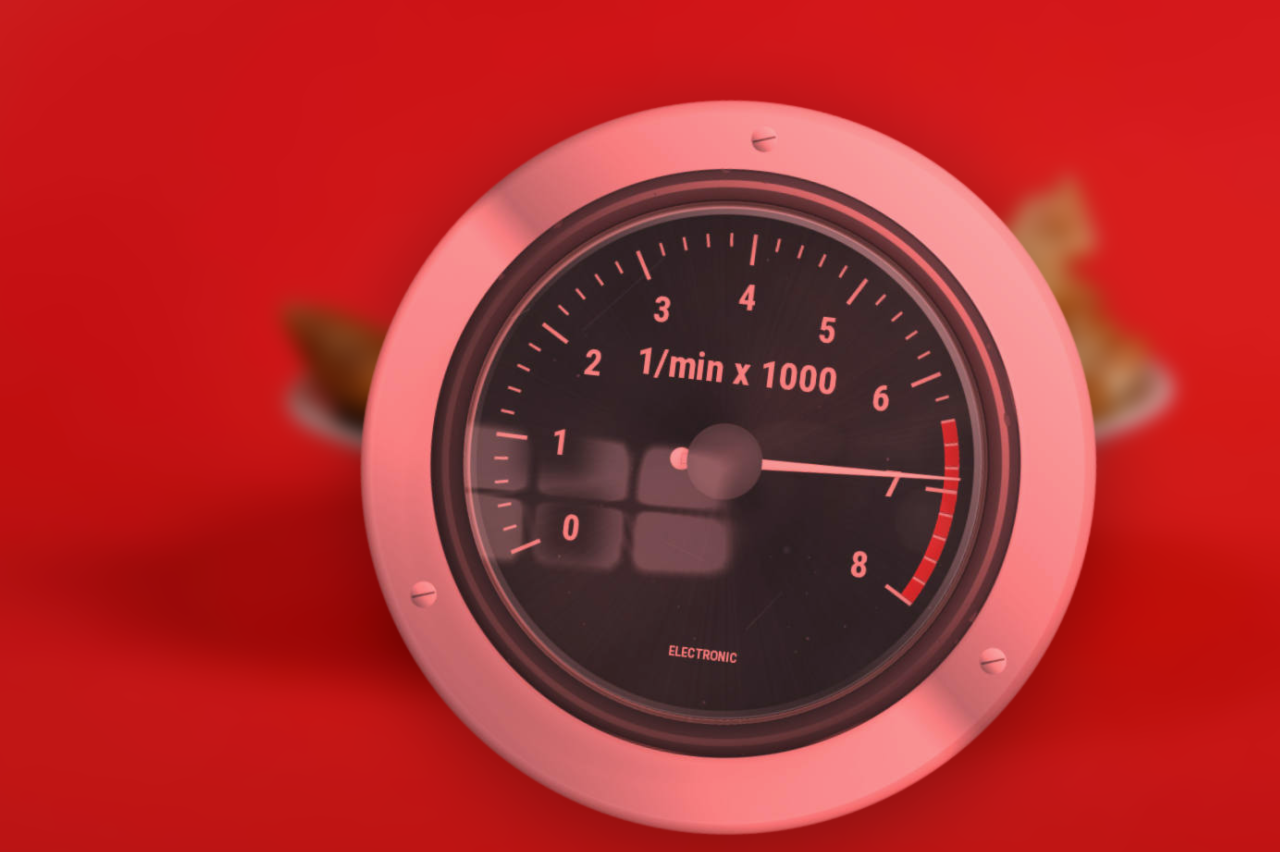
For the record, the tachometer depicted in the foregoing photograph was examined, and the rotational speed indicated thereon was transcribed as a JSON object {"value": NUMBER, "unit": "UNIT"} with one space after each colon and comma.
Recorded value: {"value": 6900, "unit": "rpm"}
